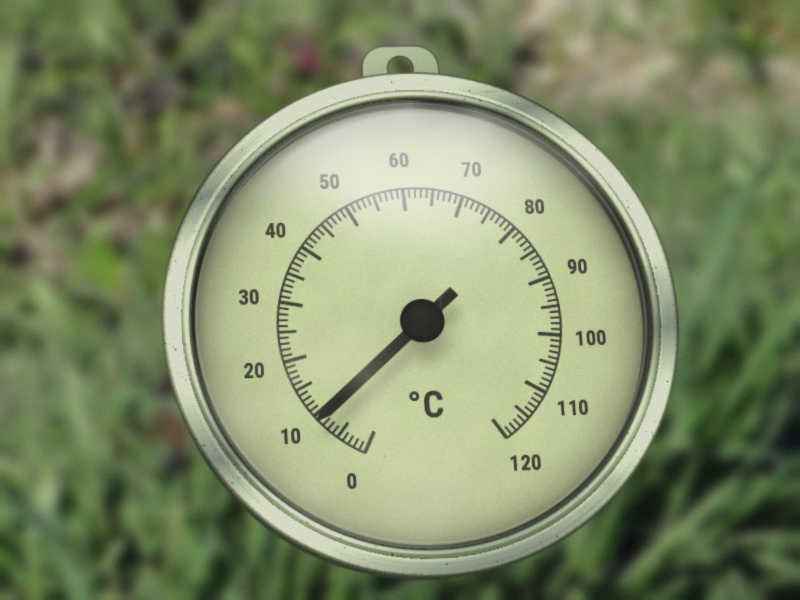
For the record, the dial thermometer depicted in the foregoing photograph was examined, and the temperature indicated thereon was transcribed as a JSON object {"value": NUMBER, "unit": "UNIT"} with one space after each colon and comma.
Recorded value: {"value": 9, "unit": "°C"}
